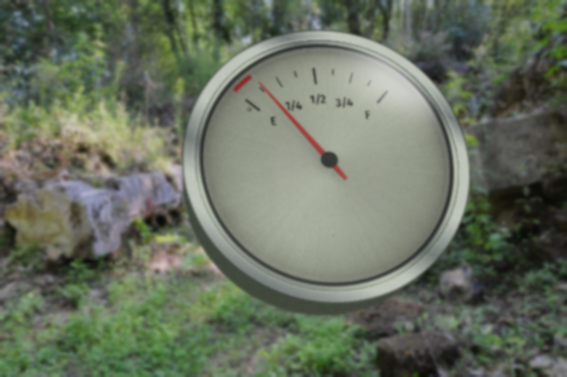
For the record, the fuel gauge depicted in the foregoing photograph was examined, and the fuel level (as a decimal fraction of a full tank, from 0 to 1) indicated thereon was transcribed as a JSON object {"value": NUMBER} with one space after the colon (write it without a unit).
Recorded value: {"value": 0.125}
